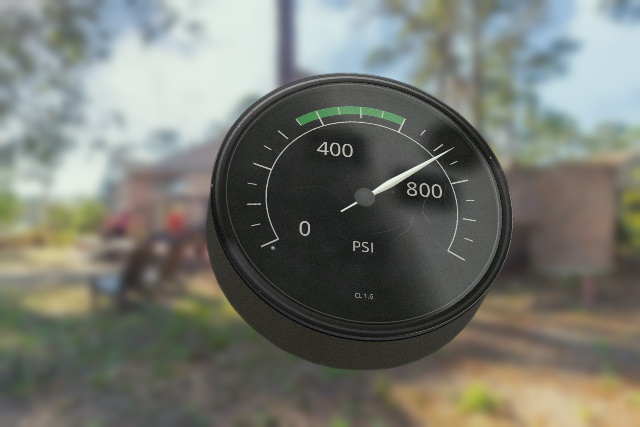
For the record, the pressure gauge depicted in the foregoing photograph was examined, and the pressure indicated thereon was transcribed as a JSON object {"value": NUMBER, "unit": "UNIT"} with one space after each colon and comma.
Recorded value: {"value": 725, "unit": "psi"}
